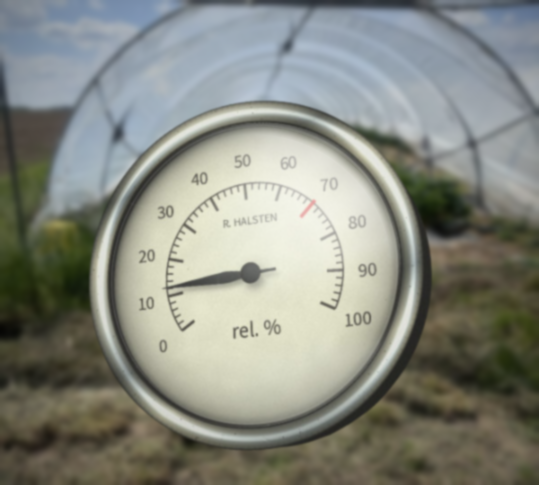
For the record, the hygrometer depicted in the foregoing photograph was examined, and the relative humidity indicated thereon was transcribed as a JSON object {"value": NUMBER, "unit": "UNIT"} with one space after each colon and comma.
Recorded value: {"value": 12, "unit": "%"}
